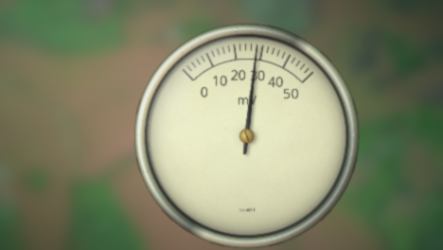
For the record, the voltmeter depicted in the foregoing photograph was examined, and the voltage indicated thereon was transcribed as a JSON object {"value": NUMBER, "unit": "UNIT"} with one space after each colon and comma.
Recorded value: {"value": 28, "unit": "mV"}
